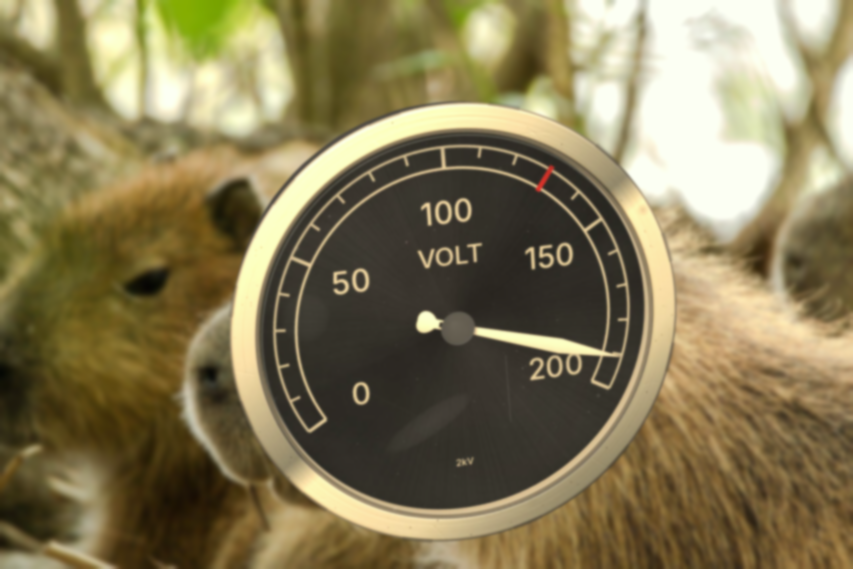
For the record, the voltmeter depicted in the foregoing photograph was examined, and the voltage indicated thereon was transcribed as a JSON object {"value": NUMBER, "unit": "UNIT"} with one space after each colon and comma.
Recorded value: {"value": 190, "unit": "V"}
